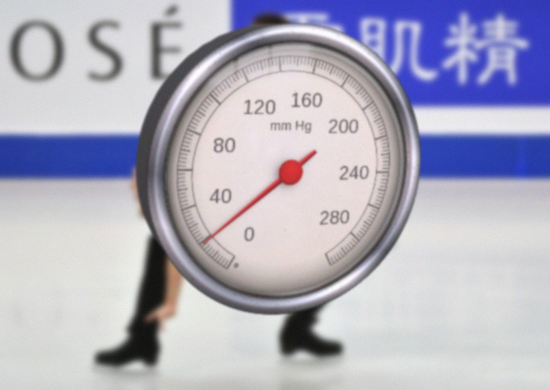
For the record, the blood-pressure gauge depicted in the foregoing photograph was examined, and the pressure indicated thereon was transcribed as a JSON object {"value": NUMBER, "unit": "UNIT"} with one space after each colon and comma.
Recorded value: {"value": 20, "unit": "mmHg"}
